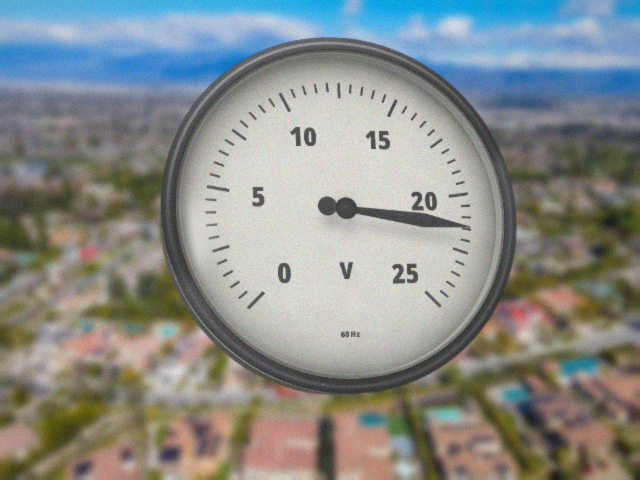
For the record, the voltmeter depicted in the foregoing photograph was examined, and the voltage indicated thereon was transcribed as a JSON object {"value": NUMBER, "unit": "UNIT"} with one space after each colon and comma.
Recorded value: {"value": 21.5, "unit": "V"}
